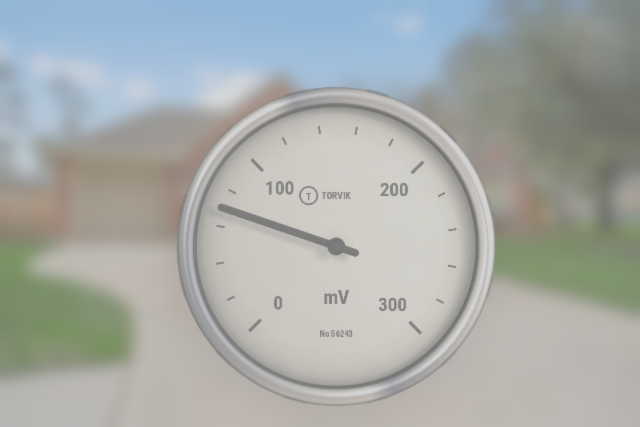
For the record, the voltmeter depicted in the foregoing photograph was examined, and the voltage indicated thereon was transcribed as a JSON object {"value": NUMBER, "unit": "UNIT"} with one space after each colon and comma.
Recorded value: {"value": 70, "unit": "mV"}
